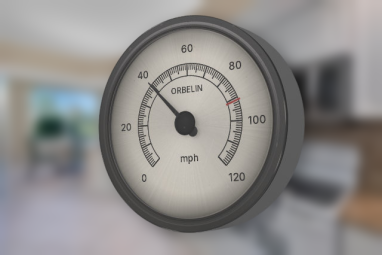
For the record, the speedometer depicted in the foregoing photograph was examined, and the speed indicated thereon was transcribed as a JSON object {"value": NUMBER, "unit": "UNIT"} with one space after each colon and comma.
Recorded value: {"value": 40, "unit": "mph"}
